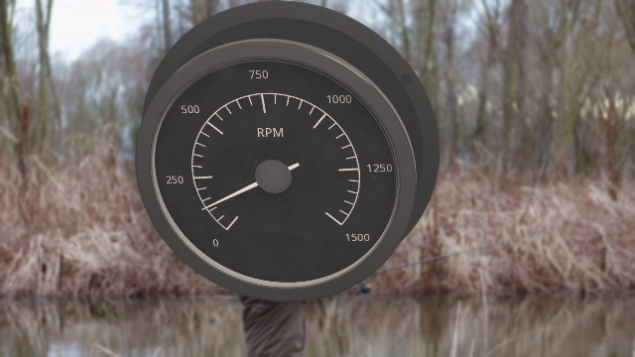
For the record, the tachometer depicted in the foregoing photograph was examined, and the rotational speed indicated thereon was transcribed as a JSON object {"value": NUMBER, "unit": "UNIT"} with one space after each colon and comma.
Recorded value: {"value": 125, "unit": "rpm"}
